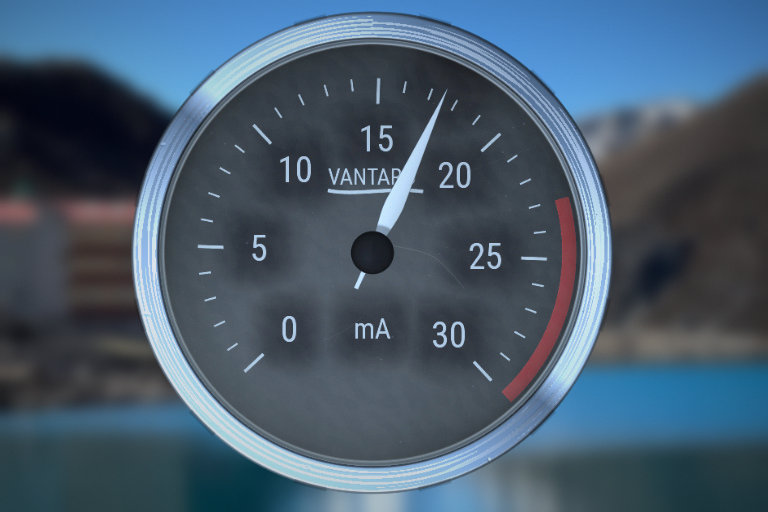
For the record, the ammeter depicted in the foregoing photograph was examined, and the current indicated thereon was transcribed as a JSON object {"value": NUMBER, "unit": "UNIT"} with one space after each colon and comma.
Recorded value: {"value": 17.5, "unit": "mA"}
